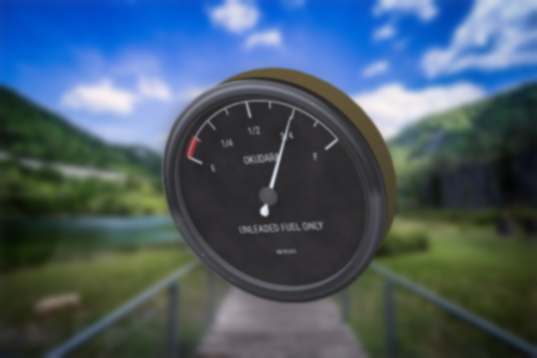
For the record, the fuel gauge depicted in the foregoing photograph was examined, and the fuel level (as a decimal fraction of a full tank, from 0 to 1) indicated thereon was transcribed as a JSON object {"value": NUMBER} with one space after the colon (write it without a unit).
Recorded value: {"value": 0.75}
